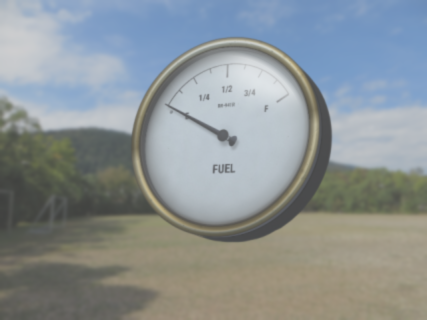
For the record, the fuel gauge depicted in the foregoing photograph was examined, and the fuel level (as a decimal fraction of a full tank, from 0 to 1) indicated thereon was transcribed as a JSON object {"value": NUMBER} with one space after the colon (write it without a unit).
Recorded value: {"value": 0}
